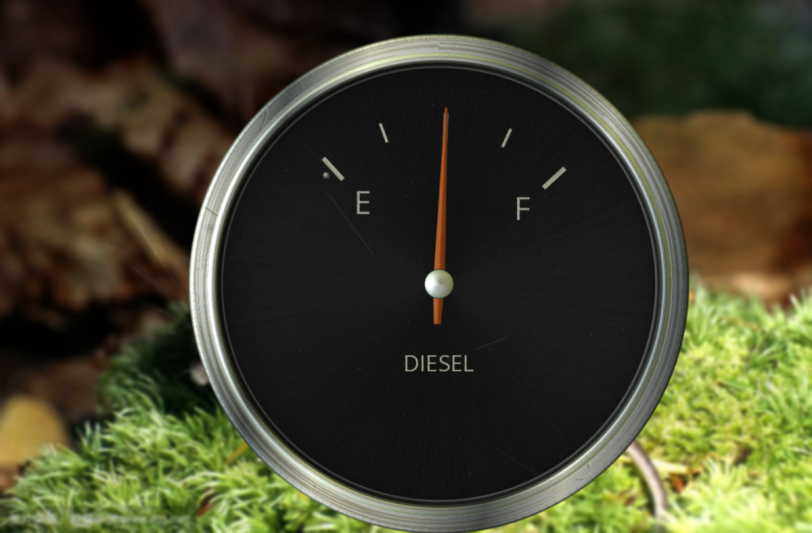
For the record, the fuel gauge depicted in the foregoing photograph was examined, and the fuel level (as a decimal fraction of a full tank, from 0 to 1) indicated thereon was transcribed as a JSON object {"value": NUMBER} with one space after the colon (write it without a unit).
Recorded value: {"value": 0.5}
